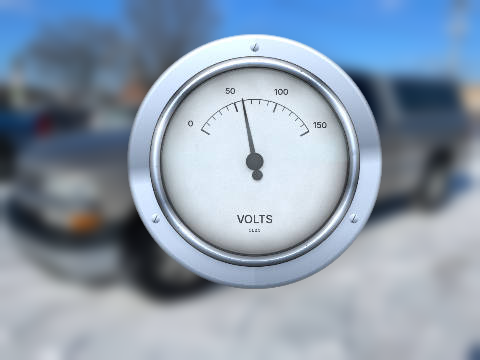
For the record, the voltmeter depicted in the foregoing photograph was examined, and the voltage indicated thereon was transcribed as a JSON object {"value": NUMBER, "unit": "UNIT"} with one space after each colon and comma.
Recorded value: {"value": 60, "unit": "V"}
